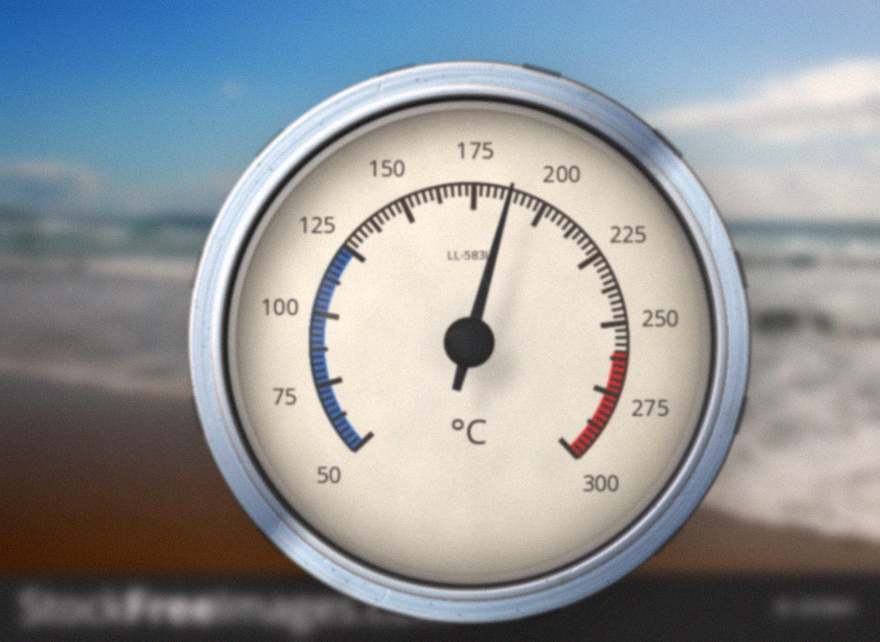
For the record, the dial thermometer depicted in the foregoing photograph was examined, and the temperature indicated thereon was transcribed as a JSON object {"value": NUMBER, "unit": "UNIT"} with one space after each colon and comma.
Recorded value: {"value": 187.5, "unit": "°C"}
